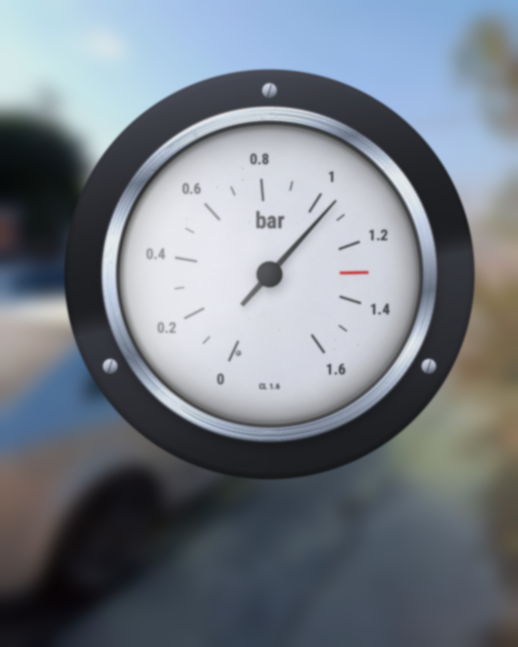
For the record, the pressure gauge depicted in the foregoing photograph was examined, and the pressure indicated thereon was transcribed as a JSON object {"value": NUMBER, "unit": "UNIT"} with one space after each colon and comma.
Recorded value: {"value": 1.05, "unit": "bar"}
